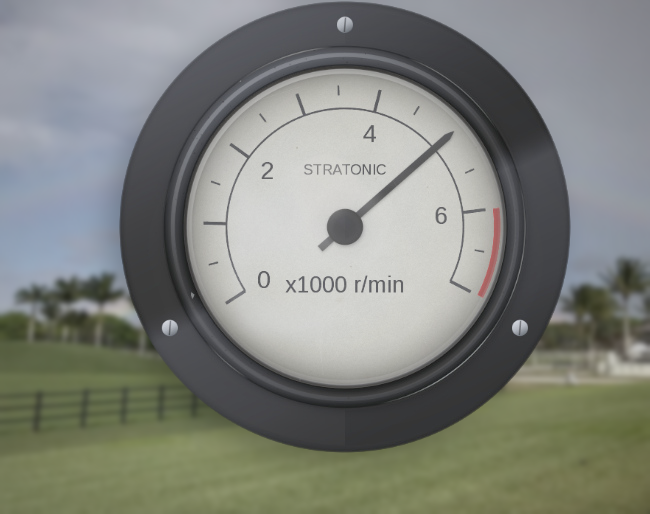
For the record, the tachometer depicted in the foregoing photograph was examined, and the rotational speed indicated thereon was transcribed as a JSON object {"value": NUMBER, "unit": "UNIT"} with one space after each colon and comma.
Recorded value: {"value": 5000, "unit": "rpm"}
